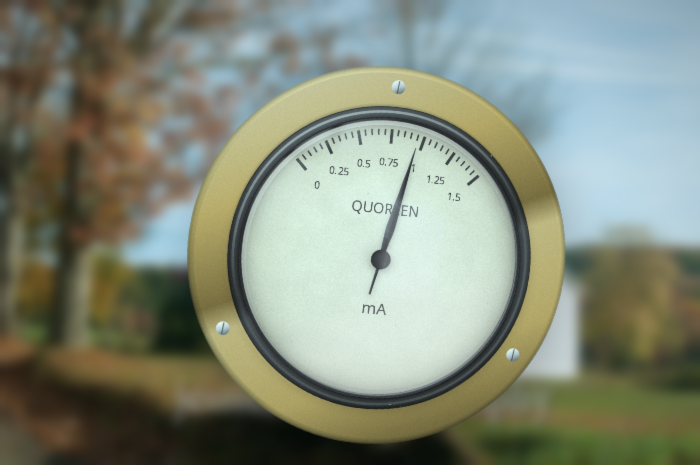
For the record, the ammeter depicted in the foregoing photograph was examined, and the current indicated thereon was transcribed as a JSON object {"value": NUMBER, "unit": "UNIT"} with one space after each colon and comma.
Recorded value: {"value": 0.95, "unit": "mA"}
